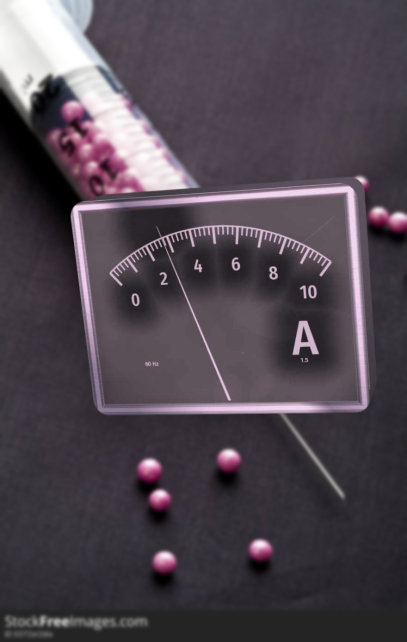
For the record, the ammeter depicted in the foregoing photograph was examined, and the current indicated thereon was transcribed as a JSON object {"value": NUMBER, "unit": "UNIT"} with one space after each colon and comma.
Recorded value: {"value": 2.8, "unit": "A"}
